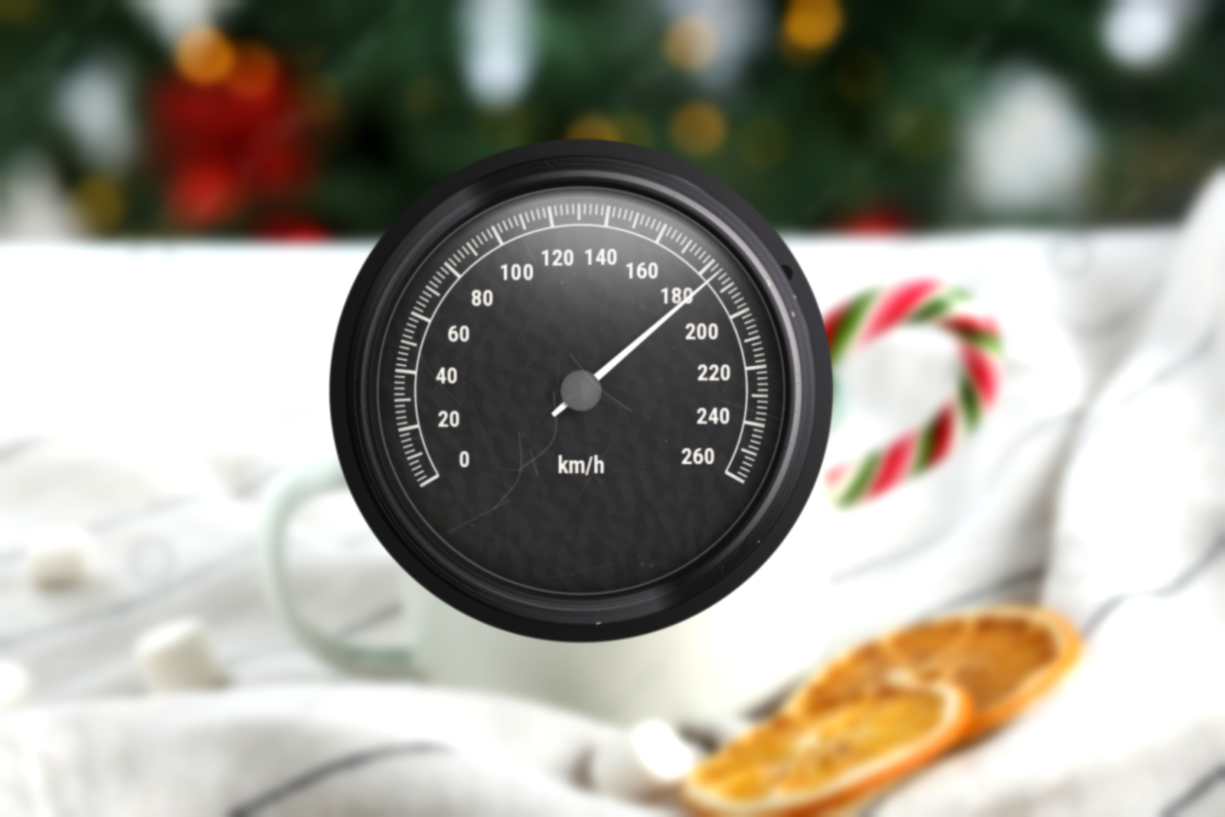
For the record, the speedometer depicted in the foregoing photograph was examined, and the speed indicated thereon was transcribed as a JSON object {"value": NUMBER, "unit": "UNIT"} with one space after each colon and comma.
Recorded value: {"value": 184, "unit": "km/h"}
